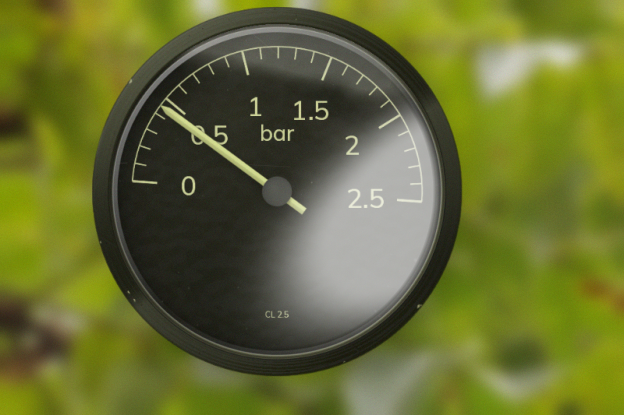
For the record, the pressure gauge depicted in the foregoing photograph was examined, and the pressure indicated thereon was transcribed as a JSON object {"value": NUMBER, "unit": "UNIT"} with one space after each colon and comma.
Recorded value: {"value": 0.45, "unit": "bar"}
